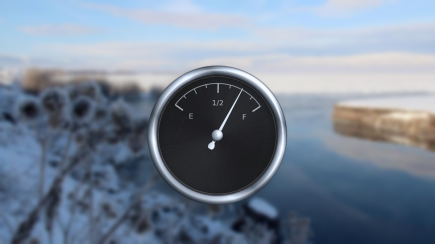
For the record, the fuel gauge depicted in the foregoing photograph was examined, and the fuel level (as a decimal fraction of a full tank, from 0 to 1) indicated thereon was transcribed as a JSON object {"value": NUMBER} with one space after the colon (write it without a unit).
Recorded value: {"value": 0.75}
